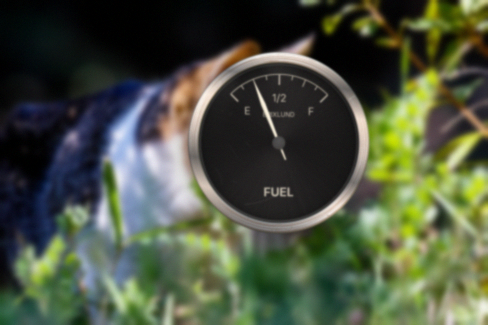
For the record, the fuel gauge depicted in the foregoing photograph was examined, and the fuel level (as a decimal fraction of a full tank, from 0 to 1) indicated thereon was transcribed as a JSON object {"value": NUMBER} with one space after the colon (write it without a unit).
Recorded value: {"value": 0.25}
